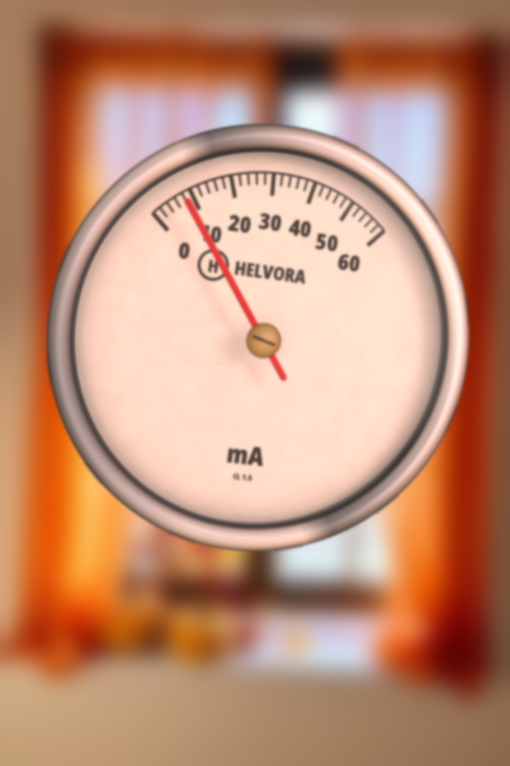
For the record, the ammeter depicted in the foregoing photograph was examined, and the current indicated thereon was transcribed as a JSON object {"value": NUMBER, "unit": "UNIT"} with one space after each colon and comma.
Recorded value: {"value": 8, "unit": "mA"}
